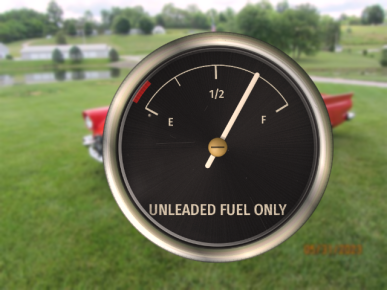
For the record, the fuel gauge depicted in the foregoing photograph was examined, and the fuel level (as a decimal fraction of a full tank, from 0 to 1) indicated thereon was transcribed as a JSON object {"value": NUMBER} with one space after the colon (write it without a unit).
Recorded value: {"value": 0.75}
